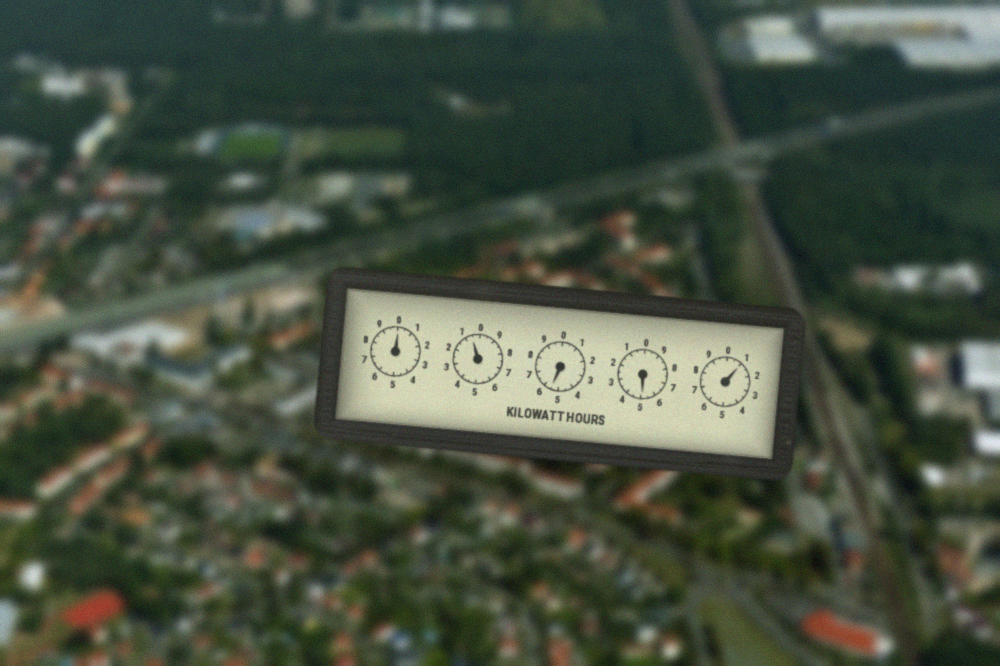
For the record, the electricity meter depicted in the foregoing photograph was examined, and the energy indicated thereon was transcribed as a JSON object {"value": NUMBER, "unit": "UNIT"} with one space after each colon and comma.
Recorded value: {"value": 551, "unit": "kWh"}
